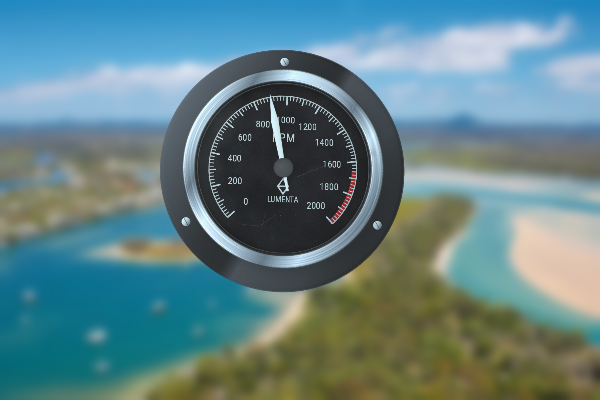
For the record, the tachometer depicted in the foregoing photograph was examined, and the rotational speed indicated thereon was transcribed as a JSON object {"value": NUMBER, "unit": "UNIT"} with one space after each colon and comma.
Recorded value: {"value": 900, "unit": "rpm"}
